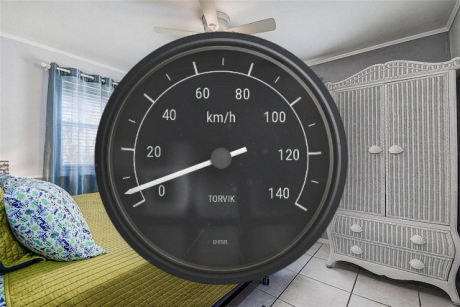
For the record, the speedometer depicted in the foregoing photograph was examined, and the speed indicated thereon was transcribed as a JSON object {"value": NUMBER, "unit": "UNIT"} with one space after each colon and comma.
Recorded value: {"value": 5, "unit": "km/h"}
